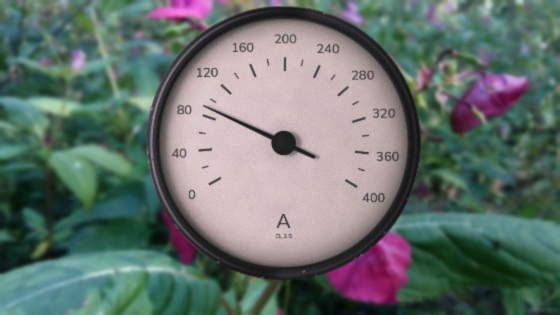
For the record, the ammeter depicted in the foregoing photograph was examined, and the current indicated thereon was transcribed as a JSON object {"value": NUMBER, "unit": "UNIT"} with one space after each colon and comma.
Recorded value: {"value": 90, "unit": "A"}
